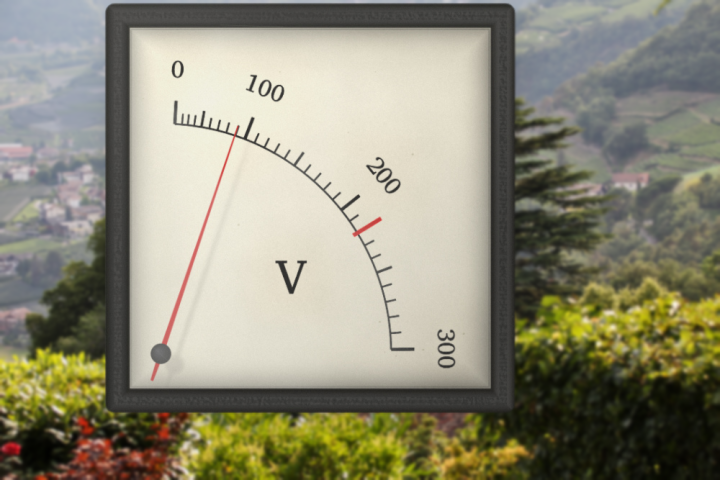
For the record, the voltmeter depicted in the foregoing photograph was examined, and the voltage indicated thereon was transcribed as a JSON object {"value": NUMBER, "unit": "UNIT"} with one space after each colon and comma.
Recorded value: {"value": 90, "unit": "V"}
